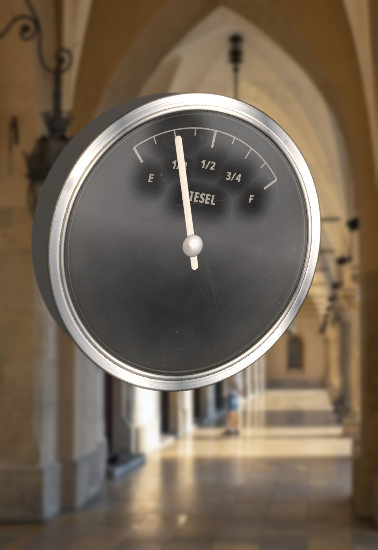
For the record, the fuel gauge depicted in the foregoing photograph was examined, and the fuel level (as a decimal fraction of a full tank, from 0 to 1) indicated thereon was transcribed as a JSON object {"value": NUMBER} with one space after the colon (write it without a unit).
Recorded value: {"value": 0.25}
